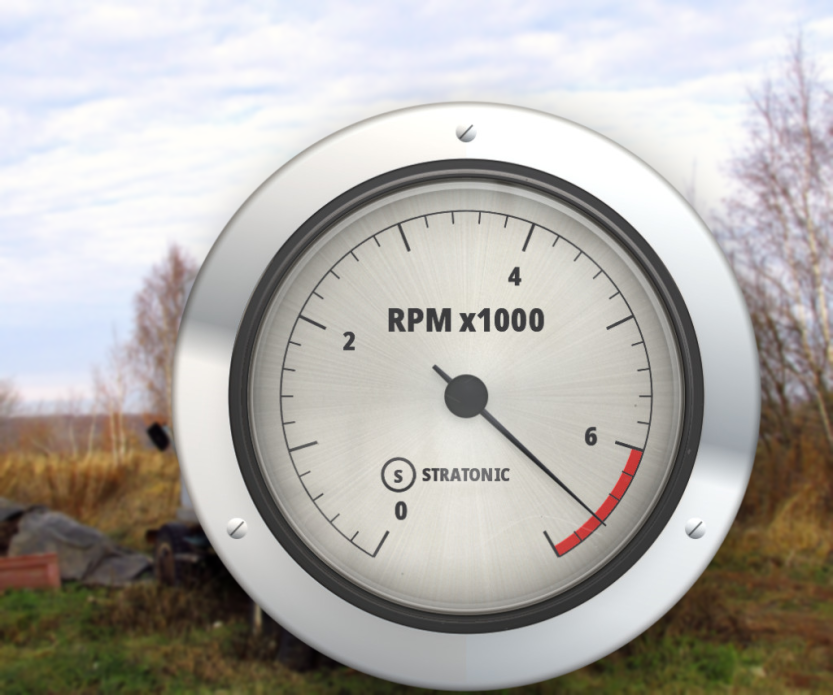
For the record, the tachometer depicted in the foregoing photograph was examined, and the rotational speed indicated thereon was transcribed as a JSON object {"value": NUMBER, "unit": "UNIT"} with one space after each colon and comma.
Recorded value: {"value": 6600, "unit": "rpm"}
